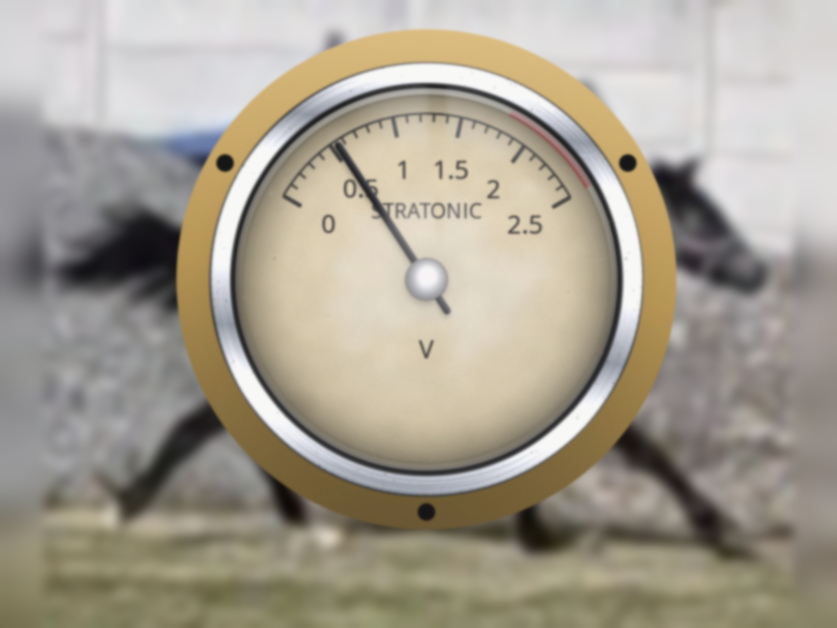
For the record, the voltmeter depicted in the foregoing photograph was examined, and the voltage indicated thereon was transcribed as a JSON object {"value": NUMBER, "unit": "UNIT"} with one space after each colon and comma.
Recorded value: {"value": 0.55, "unit": "V"}
